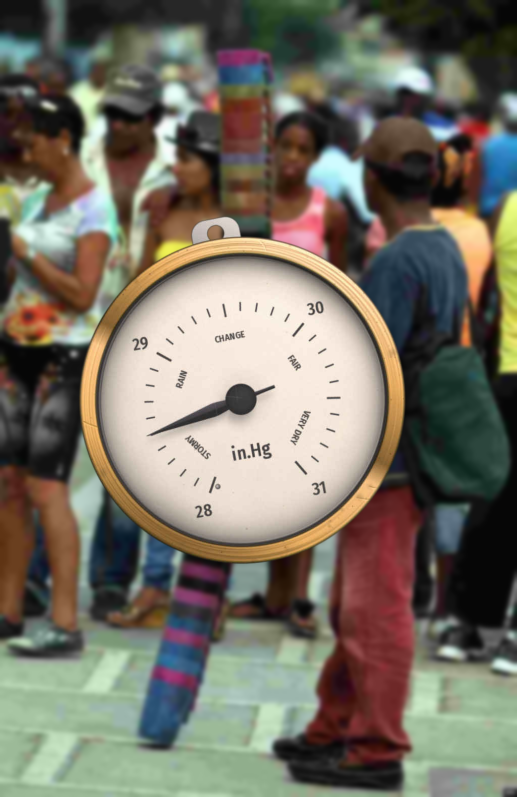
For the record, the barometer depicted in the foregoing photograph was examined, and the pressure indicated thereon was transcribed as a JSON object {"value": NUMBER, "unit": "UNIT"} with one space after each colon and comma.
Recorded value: {"value": 28.5, "unit": "inHg"}
